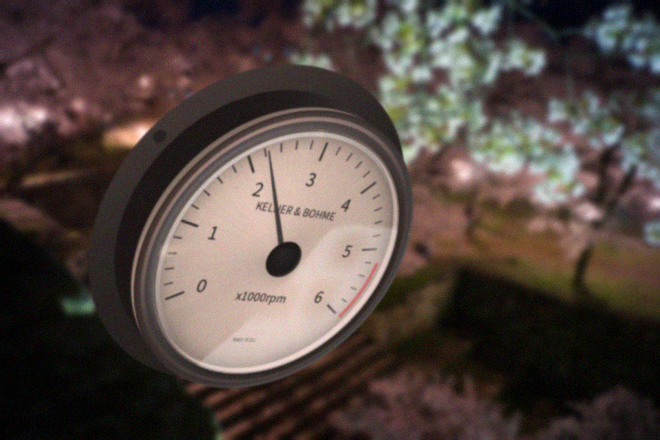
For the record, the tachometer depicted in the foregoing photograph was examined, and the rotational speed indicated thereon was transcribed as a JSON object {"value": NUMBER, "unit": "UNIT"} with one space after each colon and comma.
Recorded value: {"value": 2200, "unit": "rpm"}
